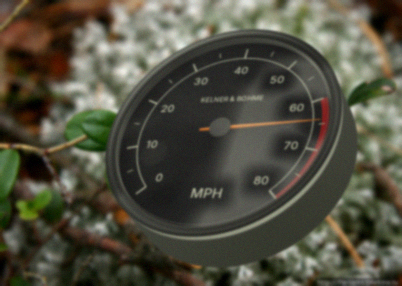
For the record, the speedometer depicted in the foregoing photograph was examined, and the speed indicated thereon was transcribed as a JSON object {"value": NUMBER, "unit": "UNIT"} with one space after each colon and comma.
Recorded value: {"value": 65, "unit": "mph"}
